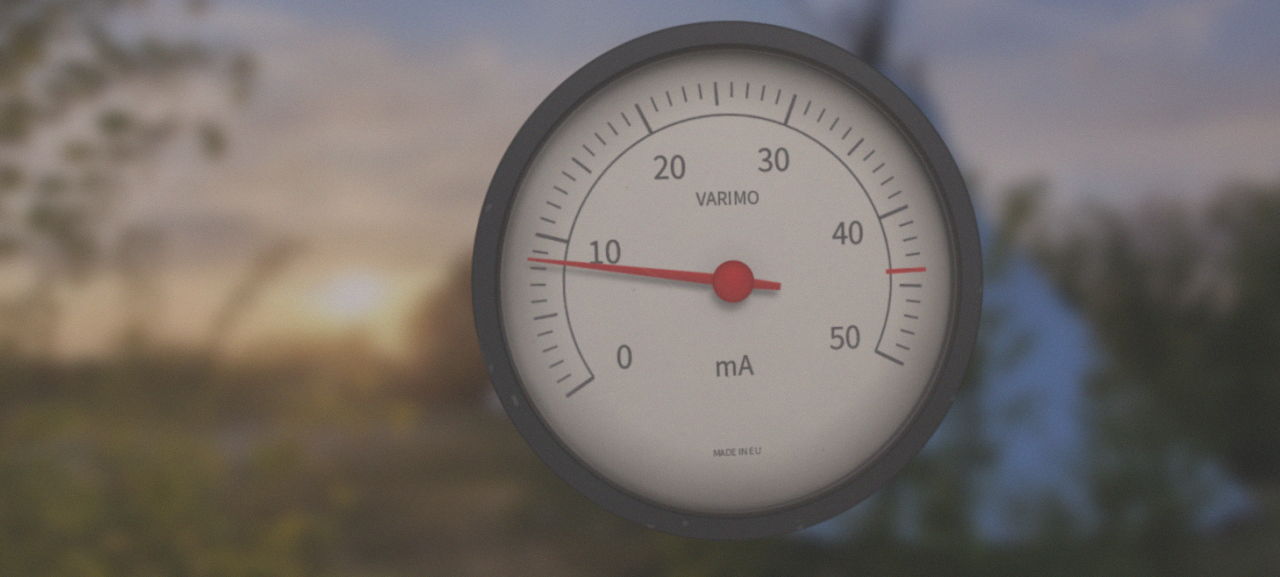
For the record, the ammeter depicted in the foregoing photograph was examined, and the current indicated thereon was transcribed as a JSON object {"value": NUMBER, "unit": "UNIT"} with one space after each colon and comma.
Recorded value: {"value": 8.5, "unit": "mA"}
